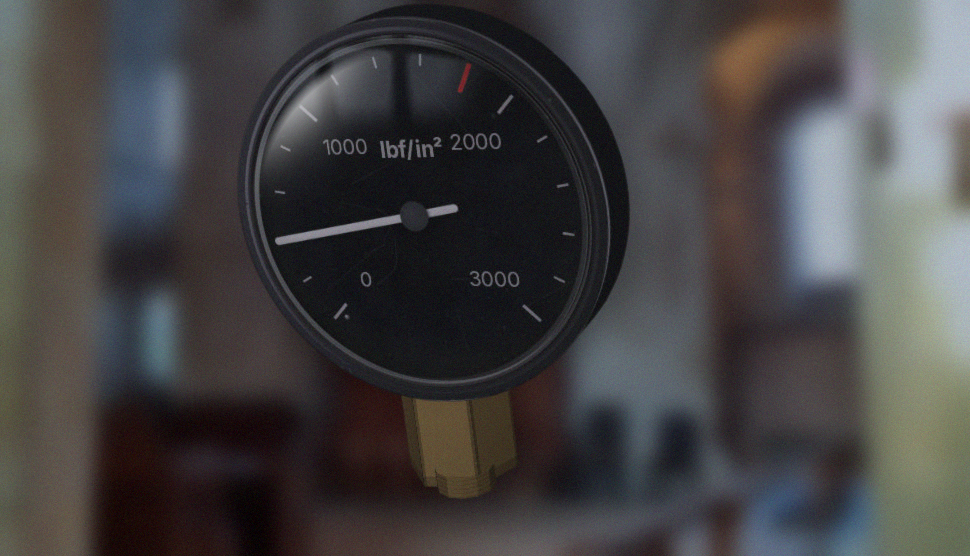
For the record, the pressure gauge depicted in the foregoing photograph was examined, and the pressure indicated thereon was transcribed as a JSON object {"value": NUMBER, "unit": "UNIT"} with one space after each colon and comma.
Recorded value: {"value": 400, "unit": "psi"}
